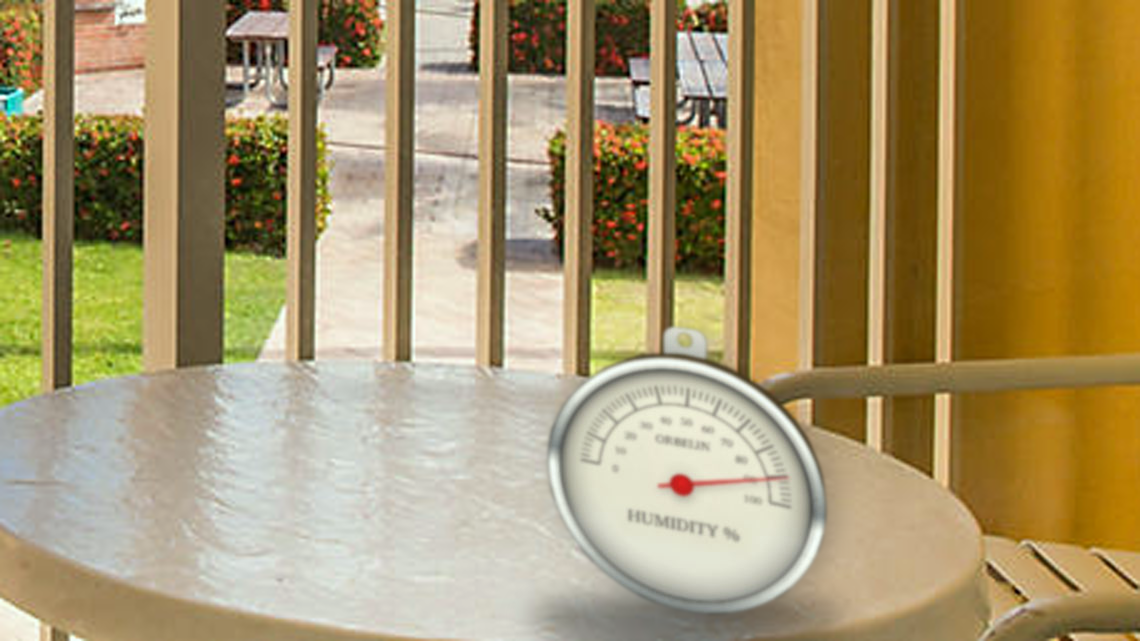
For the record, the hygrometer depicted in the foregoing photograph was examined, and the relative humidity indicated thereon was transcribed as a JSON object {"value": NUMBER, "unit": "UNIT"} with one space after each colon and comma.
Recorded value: {"value": 90, "unit": "%"}
